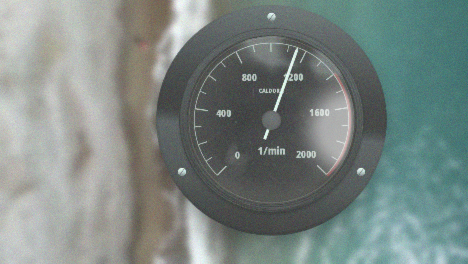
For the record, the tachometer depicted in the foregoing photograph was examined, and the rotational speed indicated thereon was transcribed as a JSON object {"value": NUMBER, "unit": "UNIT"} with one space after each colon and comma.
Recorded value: {"value": 1150, "unit": "rpm"}
